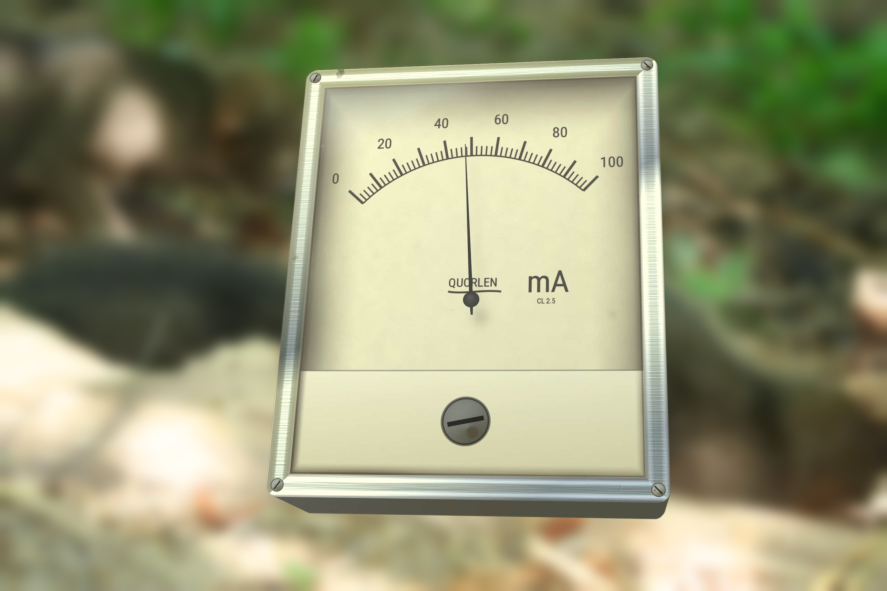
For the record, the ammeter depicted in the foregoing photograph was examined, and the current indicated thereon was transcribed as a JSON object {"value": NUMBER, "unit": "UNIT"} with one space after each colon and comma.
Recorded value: {"value": 48, "unit": "mA"}
